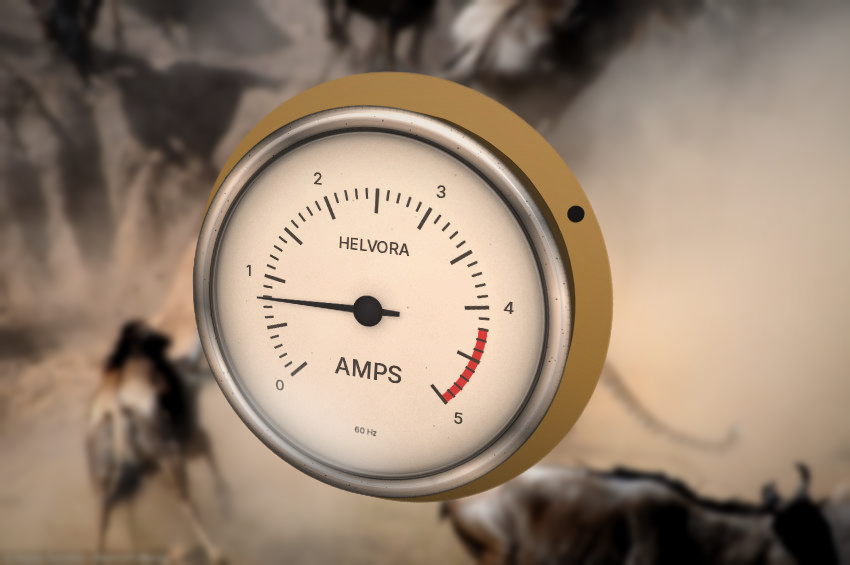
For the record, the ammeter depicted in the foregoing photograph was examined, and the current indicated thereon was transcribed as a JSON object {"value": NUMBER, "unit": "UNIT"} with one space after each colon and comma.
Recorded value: {"value": 0.8, "unit": "A"}
